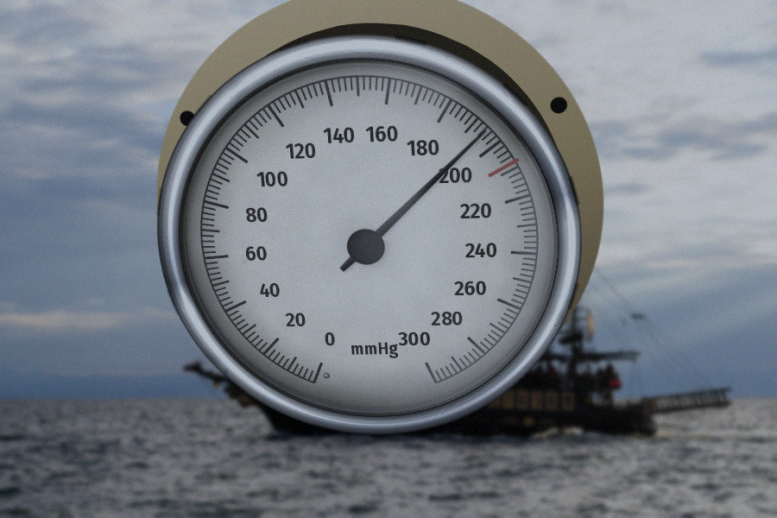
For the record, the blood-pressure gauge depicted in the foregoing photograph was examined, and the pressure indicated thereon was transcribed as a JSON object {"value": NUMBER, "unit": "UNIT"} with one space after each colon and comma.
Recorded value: {"value": 194, "unit": "mmHg"}
